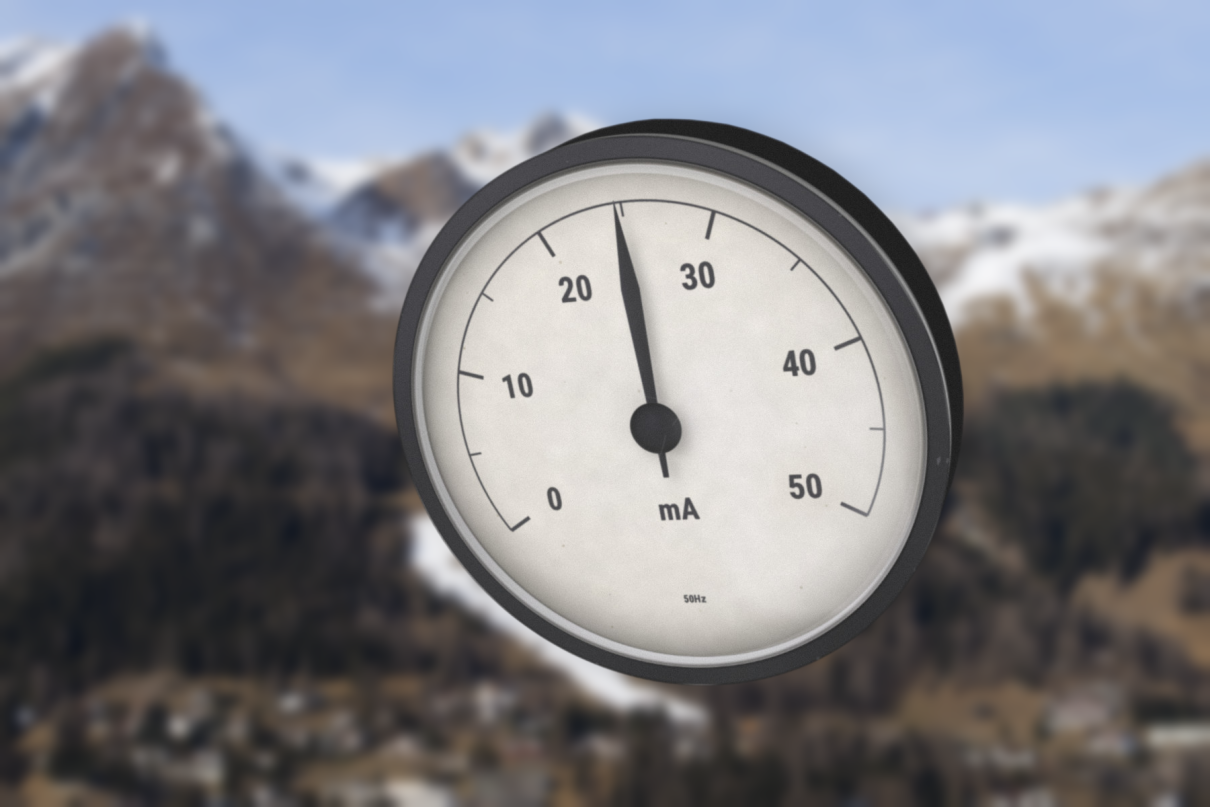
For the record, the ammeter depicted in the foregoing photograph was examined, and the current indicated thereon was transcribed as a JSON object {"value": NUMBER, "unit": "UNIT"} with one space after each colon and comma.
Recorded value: {"value": 25, "unit": "mA"}
